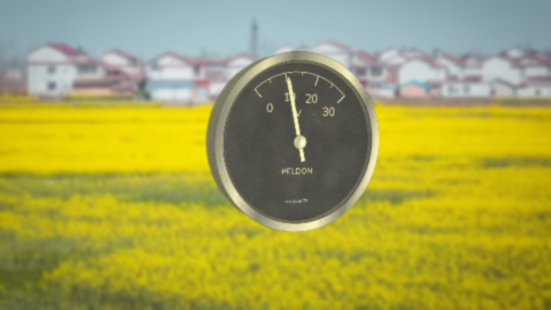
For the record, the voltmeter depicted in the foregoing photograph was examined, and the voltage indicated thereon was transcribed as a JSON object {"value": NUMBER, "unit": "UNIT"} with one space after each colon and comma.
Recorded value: {"value": 10, "unit": "V"}
